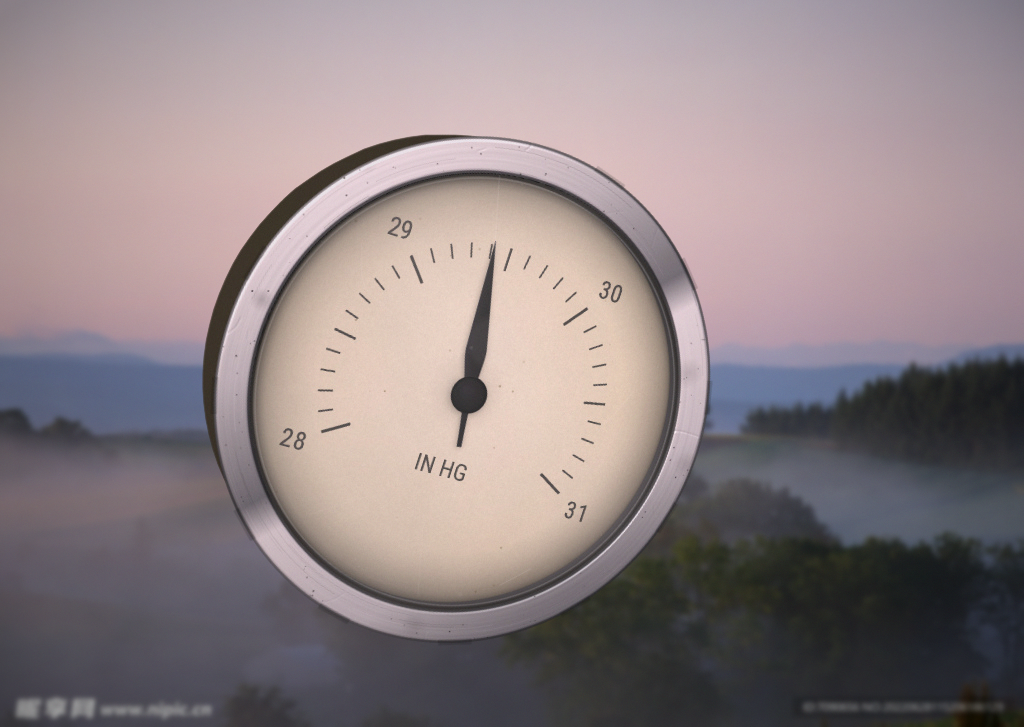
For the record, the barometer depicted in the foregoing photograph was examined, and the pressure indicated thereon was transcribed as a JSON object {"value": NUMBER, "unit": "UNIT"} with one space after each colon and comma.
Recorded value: {"value": 29.4, "unit": "inHg"}
